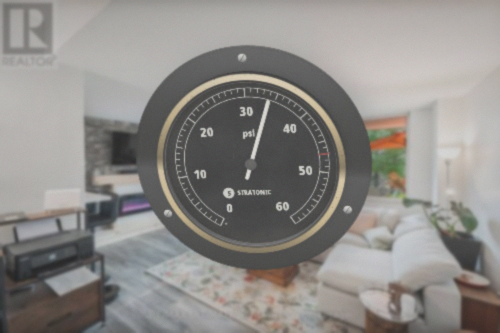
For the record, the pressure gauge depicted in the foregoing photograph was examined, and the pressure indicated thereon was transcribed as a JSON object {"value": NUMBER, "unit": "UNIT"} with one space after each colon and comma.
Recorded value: {"value": 34, "unit": "psi"}
